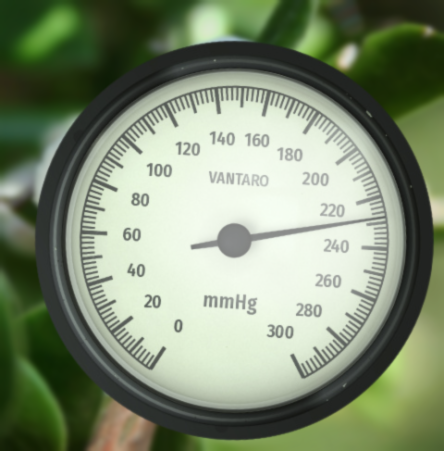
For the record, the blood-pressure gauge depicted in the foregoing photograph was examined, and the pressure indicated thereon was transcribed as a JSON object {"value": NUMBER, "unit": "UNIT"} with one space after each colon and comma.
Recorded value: {"value": 228, "unit": "mmHg"}
